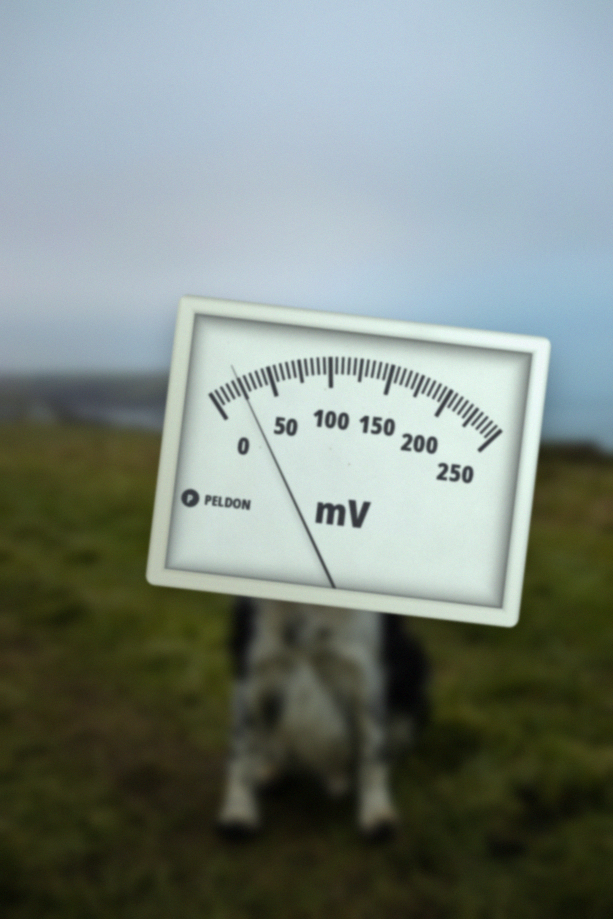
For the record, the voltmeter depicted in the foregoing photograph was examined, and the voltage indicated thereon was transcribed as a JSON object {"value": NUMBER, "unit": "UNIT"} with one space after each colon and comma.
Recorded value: {"value": 25, "unit": "mV"}
